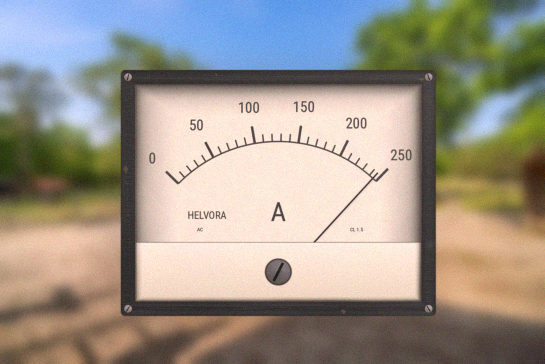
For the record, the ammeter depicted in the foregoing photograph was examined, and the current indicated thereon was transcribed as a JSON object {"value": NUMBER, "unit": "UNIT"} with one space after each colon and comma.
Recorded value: {"value": 245, "unit": "A"}
